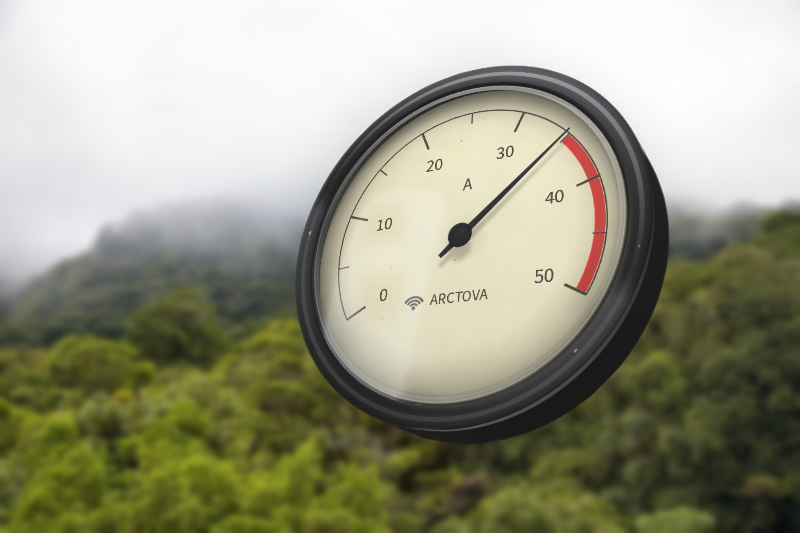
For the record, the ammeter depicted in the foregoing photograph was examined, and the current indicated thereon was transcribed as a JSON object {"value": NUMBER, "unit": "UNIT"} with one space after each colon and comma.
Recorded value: {"value": 35, "unit": "A"}
